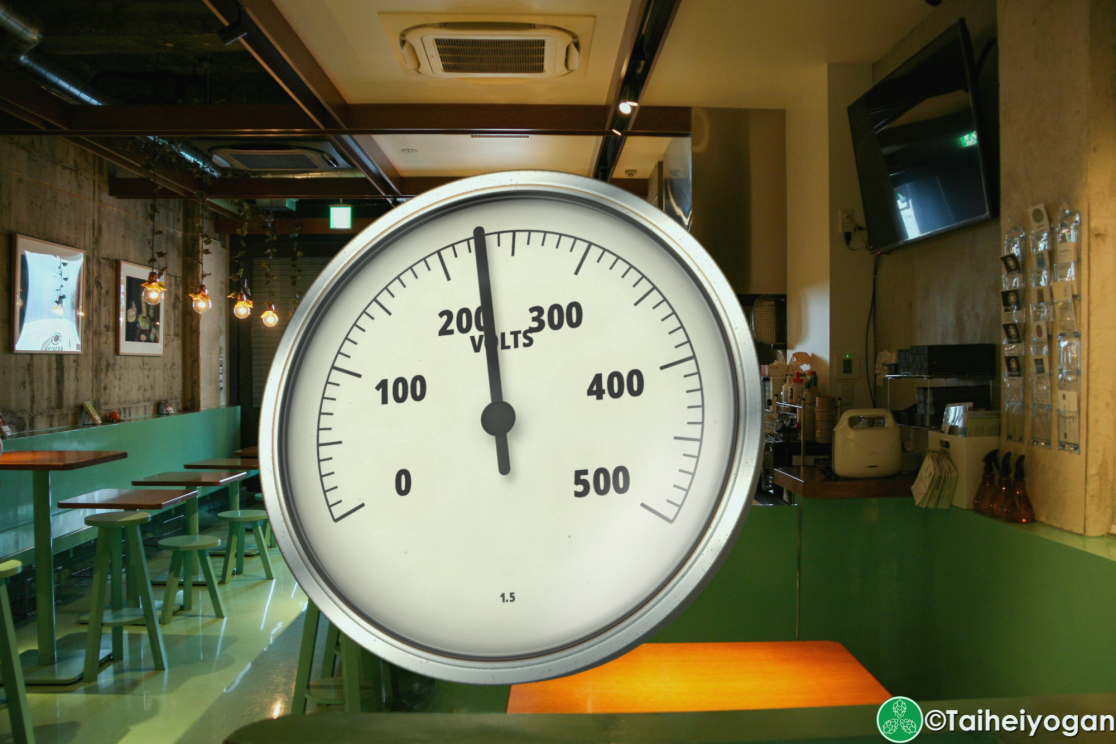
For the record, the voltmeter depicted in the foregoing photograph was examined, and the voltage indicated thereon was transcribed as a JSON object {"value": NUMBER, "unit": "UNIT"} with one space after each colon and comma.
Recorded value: {"value": 230, "unit": "V"}
